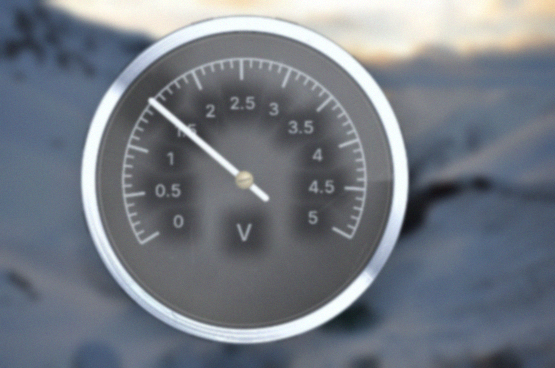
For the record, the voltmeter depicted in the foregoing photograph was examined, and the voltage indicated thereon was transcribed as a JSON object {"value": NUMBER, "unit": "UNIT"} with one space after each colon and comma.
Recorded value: {"value": 1.5, "unit": "V"}
